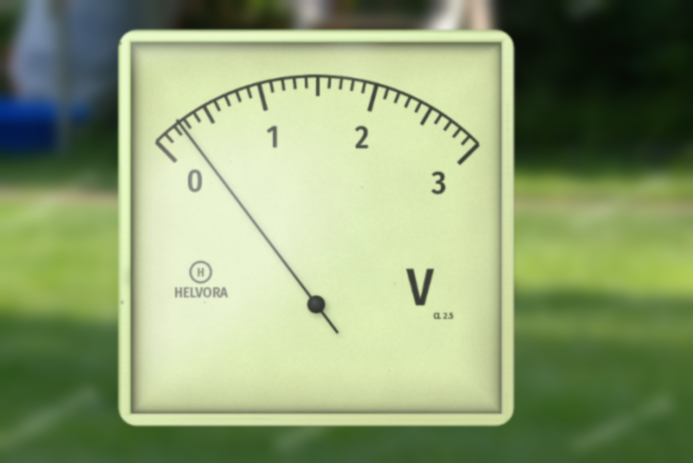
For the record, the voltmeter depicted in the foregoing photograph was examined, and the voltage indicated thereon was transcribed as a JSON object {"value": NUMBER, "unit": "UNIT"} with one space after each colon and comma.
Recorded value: {"value": 0.25, "unit": "V"}
